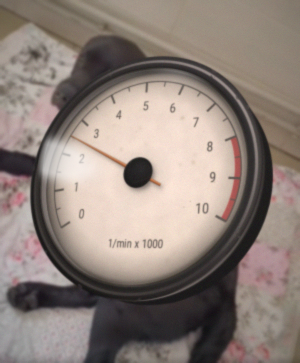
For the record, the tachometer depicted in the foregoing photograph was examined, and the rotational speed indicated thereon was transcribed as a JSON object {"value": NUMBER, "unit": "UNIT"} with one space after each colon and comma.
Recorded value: {"value": 2500, "unit": "rpm"}
